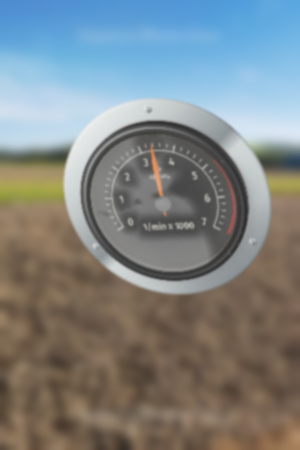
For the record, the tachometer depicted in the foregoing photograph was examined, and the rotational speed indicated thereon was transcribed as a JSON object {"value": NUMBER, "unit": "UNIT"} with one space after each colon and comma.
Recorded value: {"value": 3400, "unit": "rpm"}
